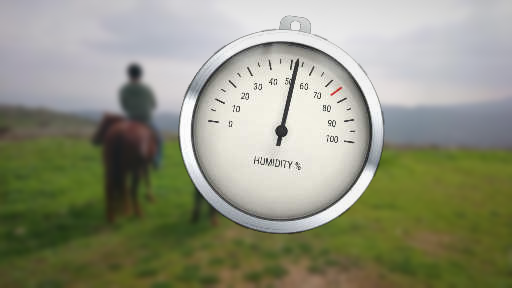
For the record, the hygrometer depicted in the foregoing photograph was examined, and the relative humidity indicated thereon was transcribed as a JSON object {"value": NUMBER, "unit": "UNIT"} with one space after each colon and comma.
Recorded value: {"value": 52.5, "unit": "%"}
